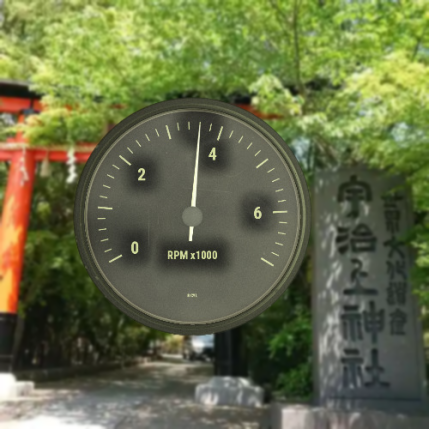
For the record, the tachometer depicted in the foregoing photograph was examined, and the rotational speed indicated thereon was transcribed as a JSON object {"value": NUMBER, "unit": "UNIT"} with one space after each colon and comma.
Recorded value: {"value": 3600, "unit": "rpm"}
